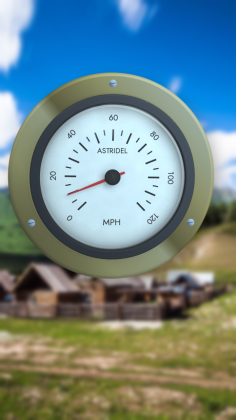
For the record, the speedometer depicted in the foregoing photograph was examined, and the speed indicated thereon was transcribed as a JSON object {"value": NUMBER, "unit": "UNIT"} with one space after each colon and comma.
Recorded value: {"value": 10, "unit": "mph"}
